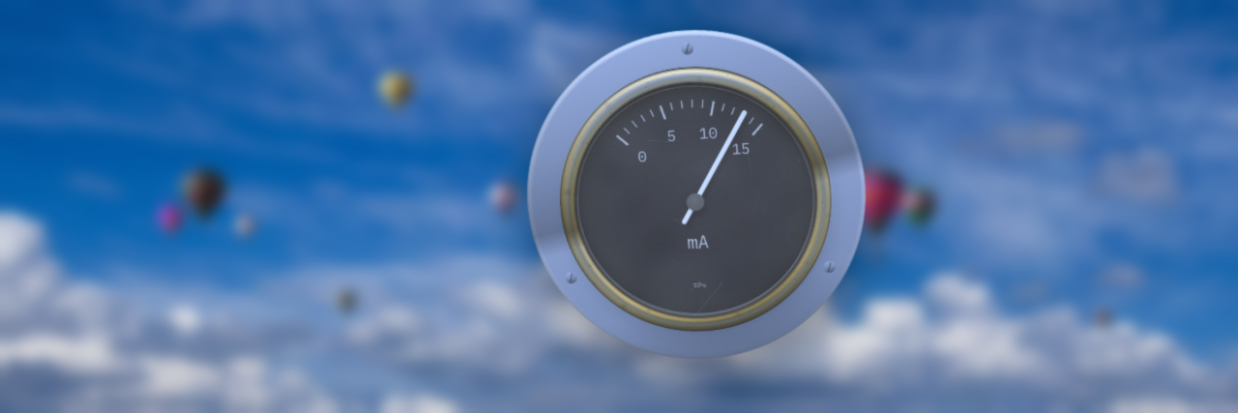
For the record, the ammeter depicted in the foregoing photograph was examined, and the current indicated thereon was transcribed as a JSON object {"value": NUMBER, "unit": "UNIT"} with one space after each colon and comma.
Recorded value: {"value": 13, "unit": "mA"}
